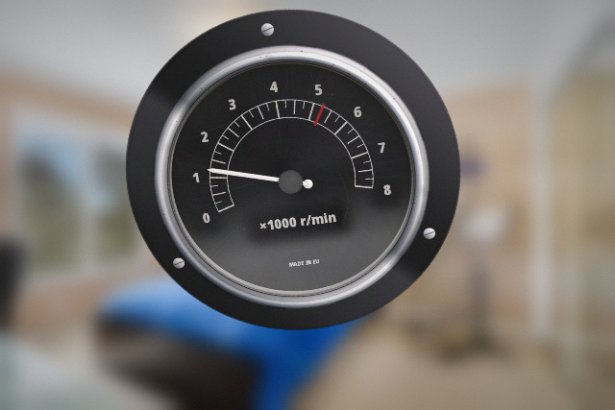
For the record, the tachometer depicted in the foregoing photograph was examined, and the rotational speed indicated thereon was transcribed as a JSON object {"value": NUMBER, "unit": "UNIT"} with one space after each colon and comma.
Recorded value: {"value": 1250, "unit": "rpm"}
